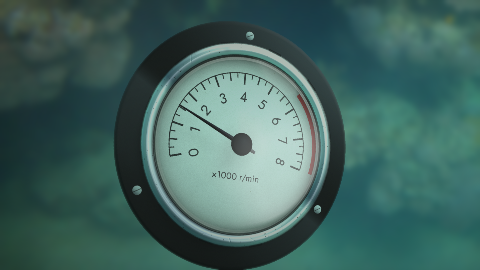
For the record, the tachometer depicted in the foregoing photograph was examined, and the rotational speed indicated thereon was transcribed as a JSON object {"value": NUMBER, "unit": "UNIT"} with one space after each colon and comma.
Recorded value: {"value": 1500, "unit": "rpm"}
